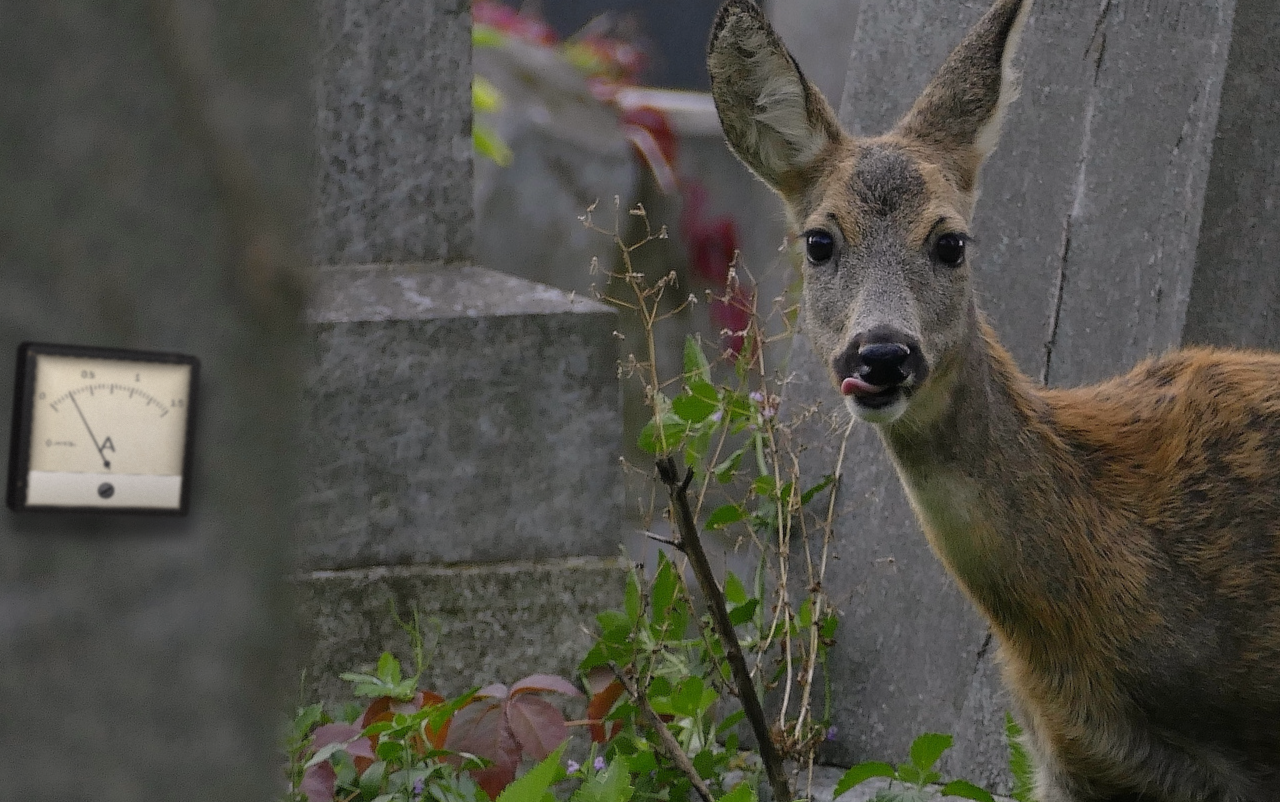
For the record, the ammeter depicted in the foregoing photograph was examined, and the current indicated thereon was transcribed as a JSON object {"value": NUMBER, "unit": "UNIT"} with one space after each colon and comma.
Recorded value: {"value": 0.25, "unit": "A"}
